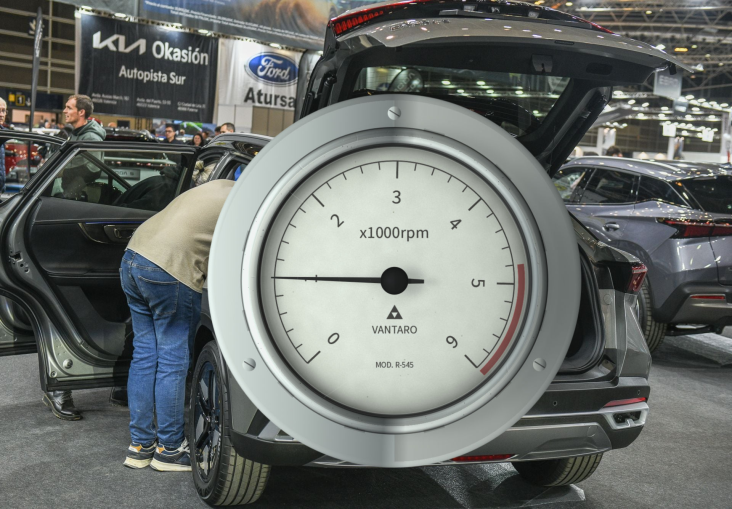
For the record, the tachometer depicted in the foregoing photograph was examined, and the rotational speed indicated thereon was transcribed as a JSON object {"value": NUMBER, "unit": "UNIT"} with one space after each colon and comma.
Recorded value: {"value": 1000, "unit": "rpm"}
